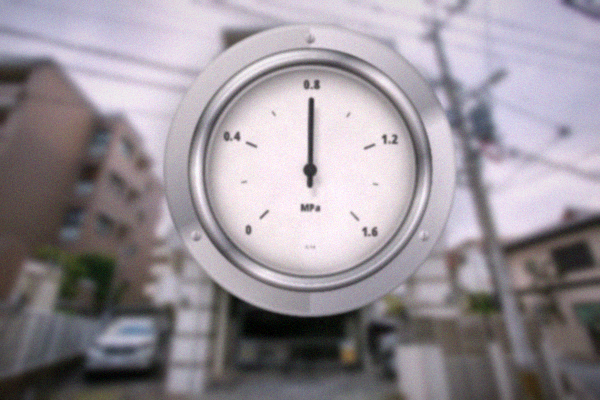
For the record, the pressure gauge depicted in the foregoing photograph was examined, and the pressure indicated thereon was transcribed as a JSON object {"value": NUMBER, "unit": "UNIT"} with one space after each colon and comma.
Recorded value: {"value": 0.8, "unit": "MPa"}
